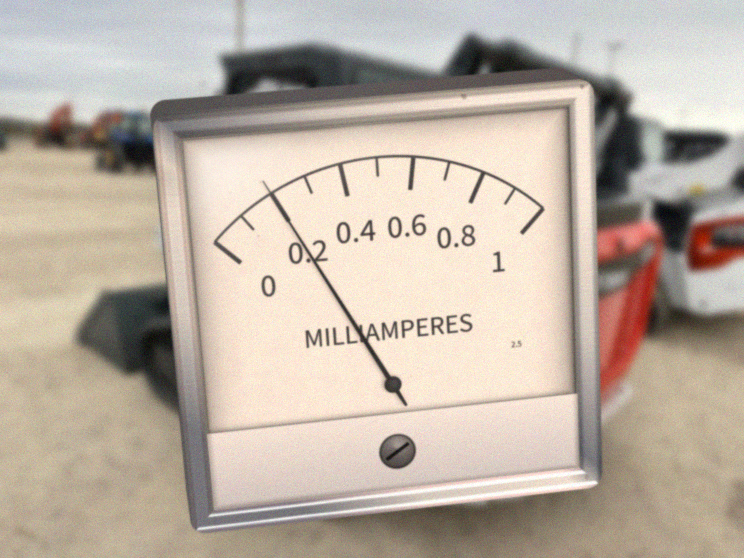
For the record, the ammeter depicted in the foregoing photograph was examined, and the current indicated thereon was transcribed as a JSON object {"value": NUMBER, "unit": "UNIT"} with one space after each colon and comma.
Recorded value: {"value": 0.2, "unit": "mA"}
